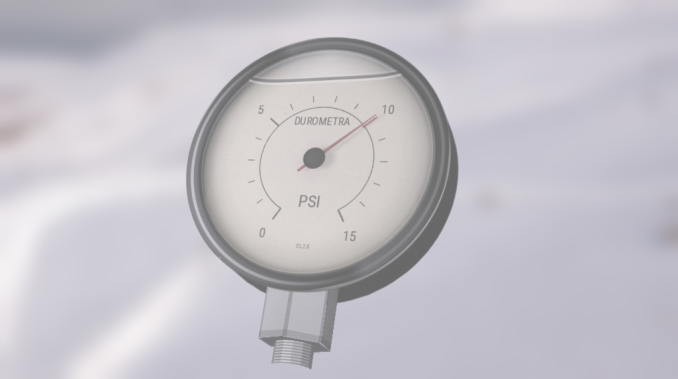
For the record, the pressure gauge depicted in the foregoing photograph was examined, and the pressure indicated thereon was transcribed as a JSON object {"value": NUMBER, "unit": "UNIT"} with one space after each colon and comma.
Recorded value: {"value": 10, "unit": "psi"}
